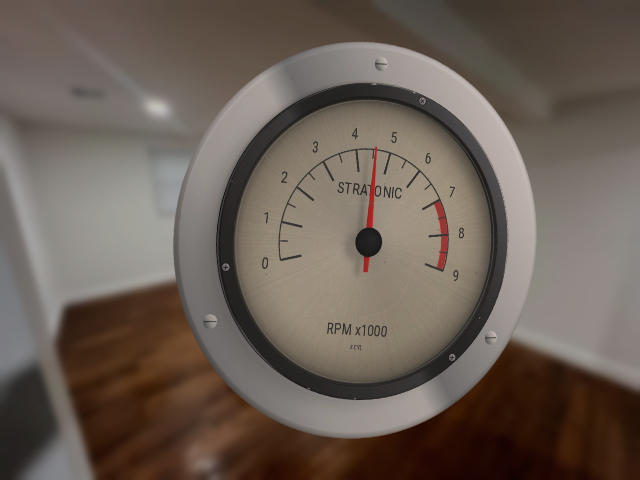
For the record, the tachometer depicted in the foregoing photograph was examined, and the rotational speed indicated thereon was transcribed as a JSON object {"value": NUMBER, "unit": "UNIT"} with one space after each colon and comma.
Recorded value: {"value": 4500, "unit": "rpm"}
